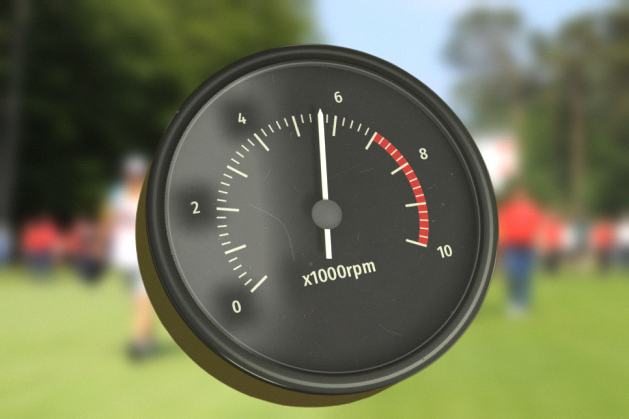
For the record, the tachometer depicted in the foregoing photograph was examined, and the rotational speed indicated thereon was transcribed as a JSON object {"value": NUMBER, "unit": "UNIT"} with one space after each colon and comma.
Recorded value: {"value": 5600, "unit": "rpm"}
